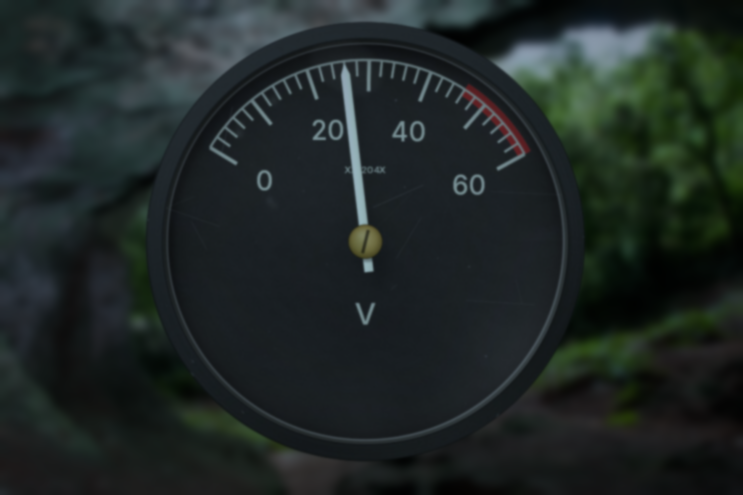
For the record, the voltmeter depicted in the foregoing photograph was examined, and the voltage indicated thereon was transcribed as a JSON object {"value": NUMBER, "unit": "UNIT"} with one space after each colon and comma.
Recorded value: {"value": 26, "unit": "V"}
